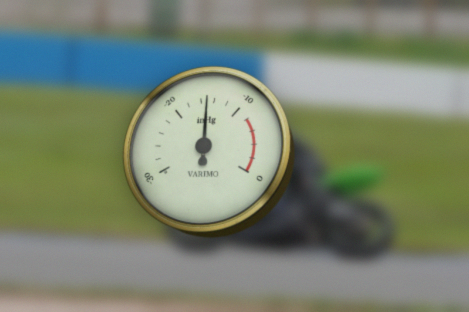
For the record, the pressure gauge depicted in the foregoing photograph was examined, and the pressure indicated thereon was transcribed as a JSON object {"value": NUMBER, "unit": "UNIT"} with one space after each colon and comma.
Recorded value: {"value": -15, "unit": "inHg"}
